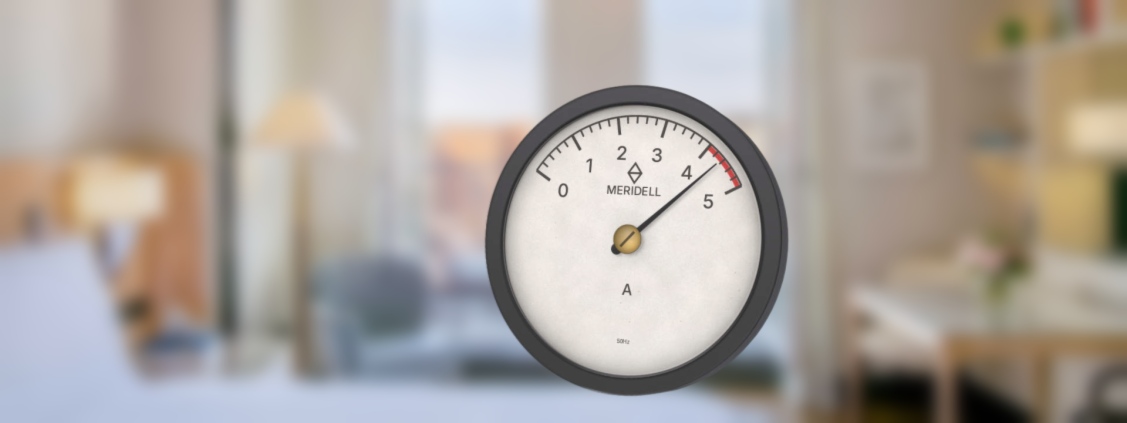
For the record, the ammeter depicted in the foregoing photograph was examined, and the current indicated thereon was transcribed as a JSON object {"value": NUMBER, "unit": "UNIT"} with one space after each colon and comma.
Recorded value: {"value": 4.4, "unit": "A"}
